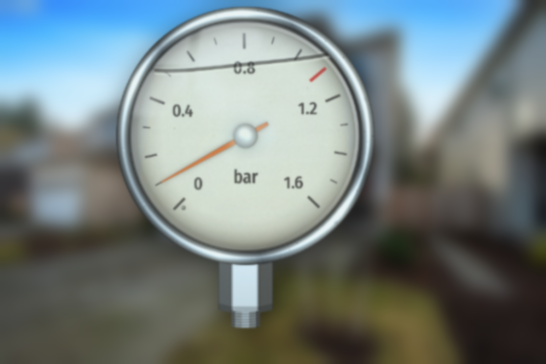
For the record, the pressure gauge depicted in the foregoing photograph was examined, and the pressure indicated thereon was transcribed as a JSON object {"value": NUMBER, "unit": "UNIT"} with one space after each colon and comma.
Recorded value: {"value": 0.1, "unit": "bar"}
